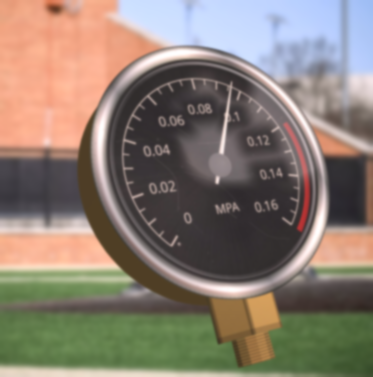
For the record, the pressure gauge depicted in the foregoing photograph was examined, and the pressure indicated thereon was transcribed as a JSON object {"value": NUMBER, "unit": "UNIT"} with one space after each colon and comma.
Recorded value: {"value": 0.095, "unit": "MPa"}
